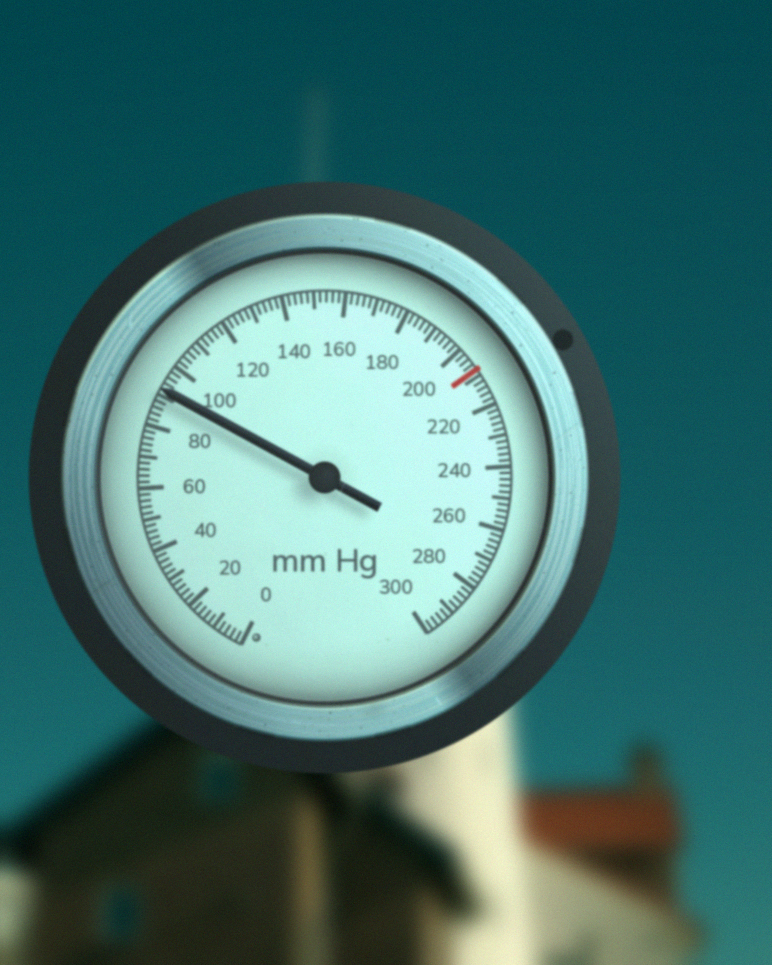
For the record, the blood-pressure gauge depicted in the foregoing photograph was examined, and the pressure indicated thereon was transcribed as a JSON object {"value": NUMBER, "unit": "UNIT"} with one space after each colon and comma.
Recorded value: {"value": 92, "unit": "mmHg"}
